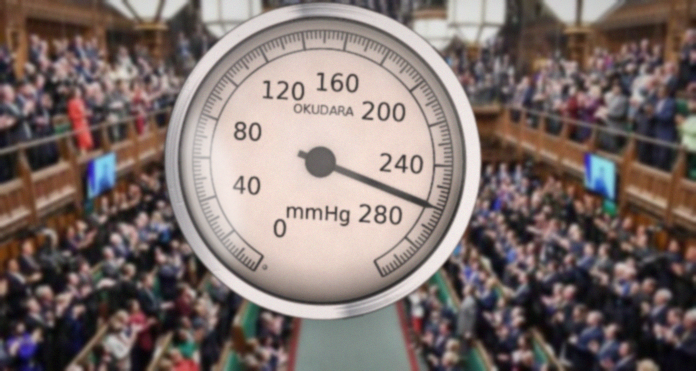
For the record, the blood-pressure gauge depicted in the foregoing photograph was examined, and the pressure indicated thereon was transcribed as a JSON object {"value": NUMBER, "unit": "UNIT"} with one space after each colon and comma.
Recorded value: {"value": 260, "unit": "mmHg"}
